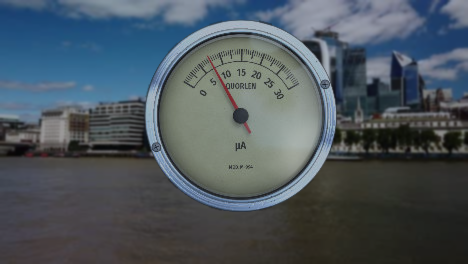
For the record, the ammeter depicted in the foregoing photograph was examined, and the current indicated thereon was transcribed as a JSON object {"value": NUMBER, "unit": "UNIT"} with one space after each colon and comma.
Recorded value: {"value": 7.5, "unit": "µA"}
